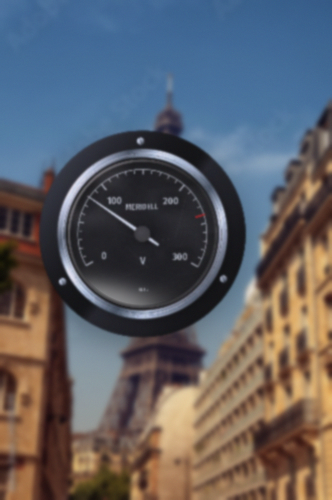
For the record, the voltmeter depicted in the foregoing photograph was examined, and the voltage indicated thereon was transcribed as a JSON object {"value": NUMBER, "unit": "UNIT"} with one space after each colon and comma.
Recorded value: {"value": 80, "unit": "V"}
